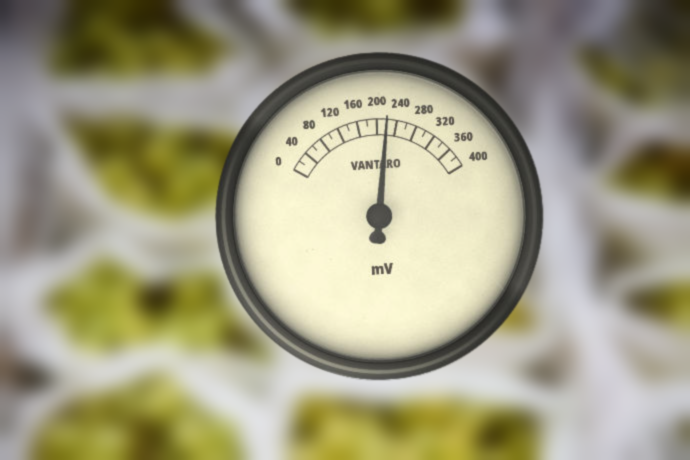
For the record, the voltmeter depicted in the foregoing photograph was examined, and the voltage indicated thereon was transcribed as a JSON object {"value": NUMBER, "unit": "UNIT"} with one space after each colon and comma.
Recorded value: {"value": 220, "unit": "mV"}
